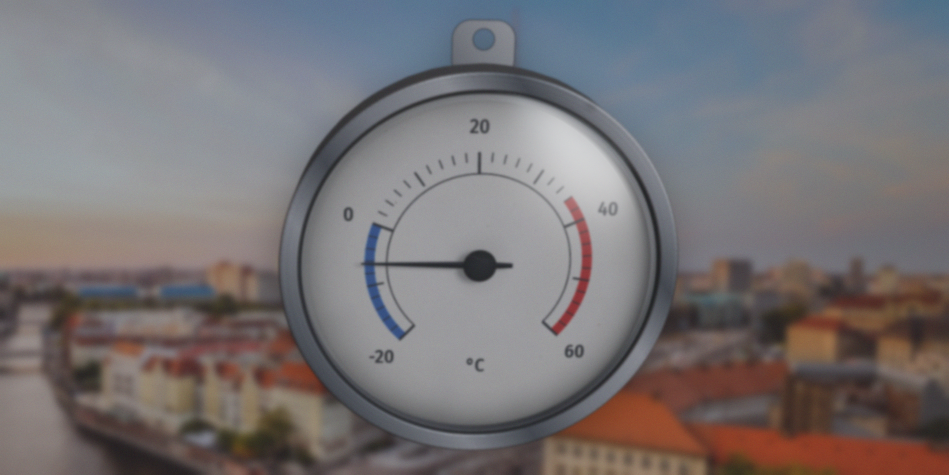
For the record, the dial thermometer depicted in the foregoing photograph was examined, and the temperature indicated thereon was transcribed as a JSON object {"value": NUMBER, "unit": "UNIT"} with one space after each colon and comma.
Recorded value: {"value": -6, "unit": "°C"}
